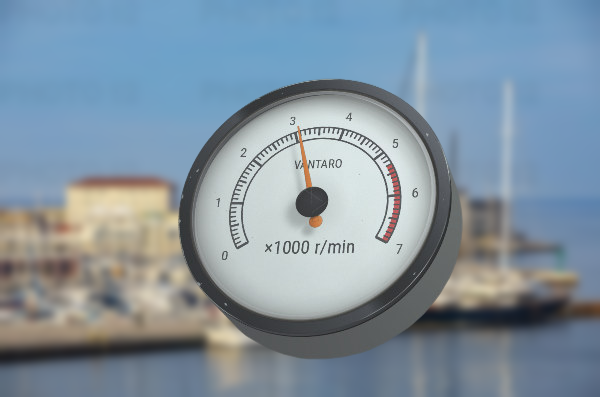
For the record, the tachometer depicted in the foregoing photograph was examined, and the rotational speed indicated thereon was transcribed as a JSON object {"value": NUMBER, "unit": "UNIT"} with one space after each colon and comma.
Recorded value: {"value": 3100, "unit": "rpm"}
